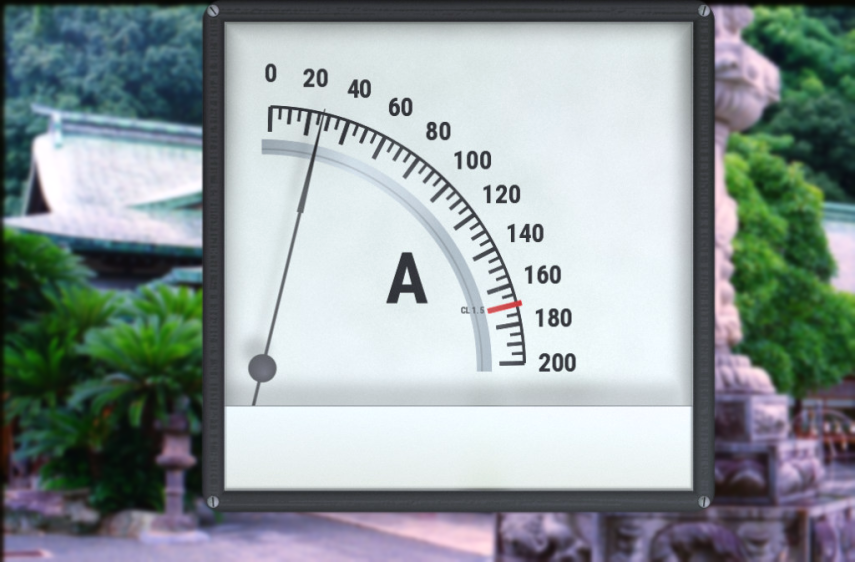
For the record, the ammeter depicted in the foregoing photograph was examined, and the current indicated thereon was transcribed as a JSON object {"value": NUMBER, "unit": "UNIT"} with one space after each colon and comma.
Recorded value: {"value": 27.5, "unit": "A"}
